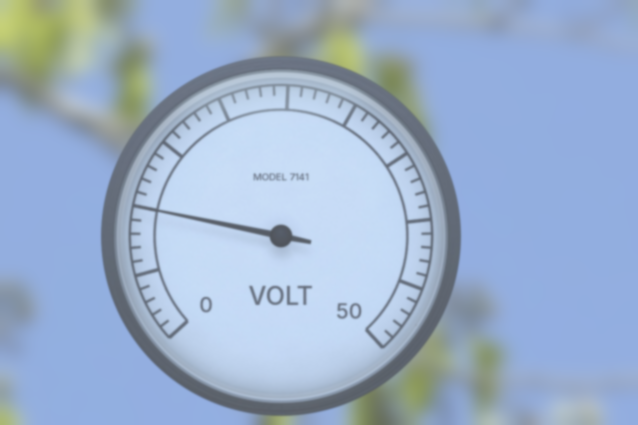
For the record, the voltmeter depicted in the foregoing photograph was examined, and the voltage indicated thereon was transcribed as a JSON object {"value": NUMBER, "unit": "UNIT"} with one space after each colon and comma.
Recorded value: {"value": 10, "unit": "V"}
